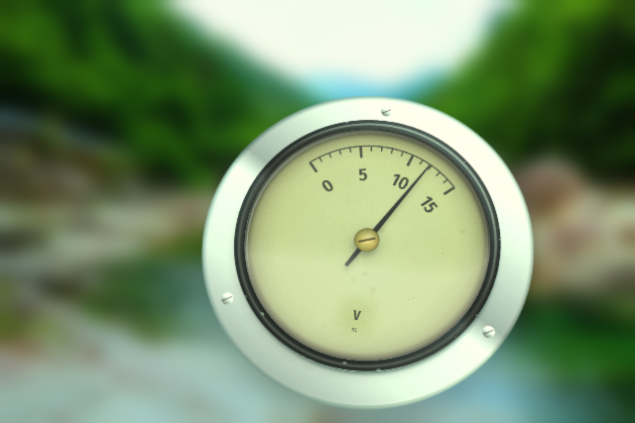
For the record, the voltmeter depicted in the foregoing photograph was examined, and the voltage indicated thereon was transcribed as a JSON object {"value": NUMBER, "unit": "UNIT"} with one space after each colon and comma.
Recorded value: {"value": 12, "unit": "V"}
